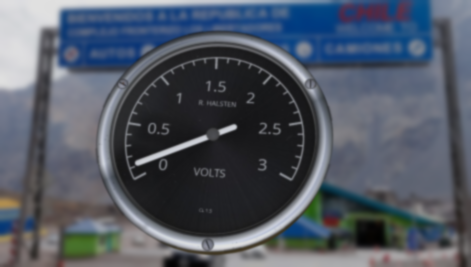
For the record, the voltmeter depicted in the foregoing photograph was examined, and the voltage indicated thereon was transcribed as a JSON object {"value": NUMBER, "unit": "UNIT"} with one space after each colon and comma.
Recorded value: {"value": 0.1, "unit": "V"}
